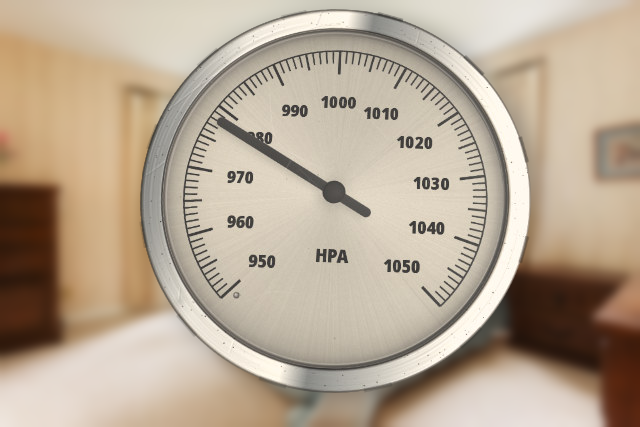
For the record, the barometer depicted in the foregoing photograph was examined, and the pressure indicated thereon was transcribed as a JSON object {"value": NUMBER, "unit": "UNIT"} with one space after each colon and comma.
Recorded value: {"value": 978, "unit": "hPa"}
